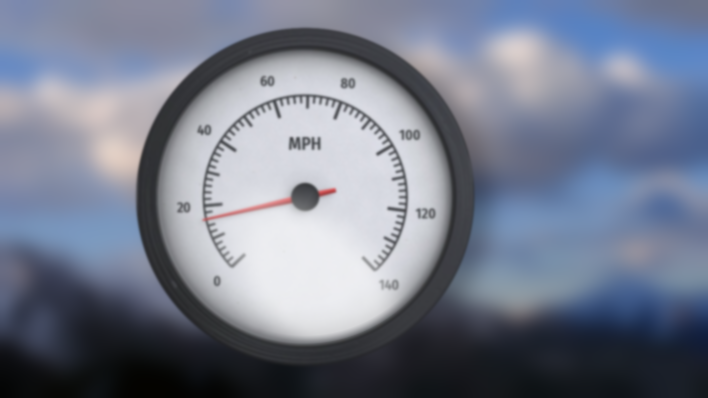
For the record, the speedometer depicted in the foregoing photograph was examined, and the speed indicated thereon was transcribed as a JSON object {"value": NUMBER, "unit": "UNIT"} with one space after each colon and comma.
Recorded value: {"value": 16, "unit": "mph"}
